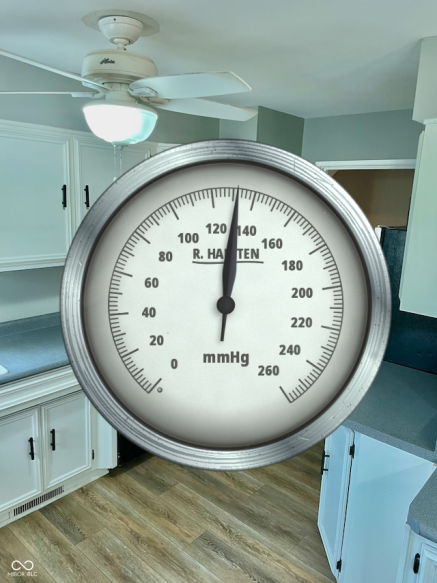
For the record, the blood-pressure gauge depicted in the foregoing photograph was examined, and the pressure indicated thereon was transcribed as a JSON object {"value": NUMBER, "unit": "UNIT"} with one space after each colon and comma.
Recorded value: {"value": 132, "unit": "mmHg"}
